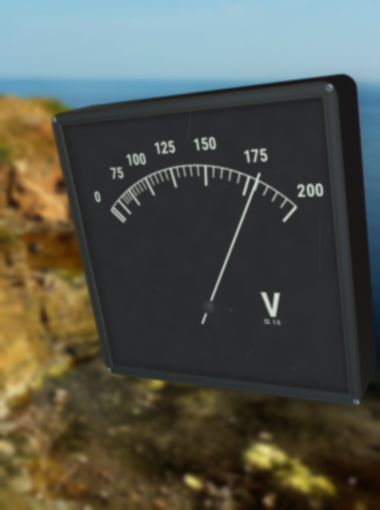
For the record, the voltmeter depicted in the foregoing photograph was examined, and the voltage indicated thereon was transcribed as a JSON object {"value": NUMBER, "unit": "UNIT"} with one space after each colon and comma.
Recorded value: {"value": 180, "unit": "V"}
